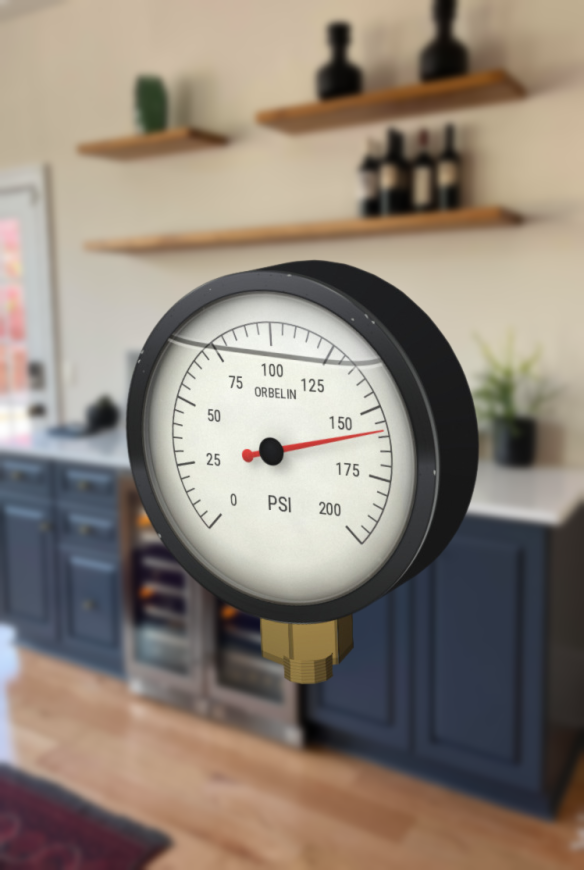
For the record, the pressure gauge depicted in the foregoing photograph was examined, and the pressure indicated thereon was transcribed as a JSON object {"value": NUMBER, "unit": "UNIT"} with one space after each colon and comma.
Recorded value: {"value": 157.5, "unit": "psi"}
